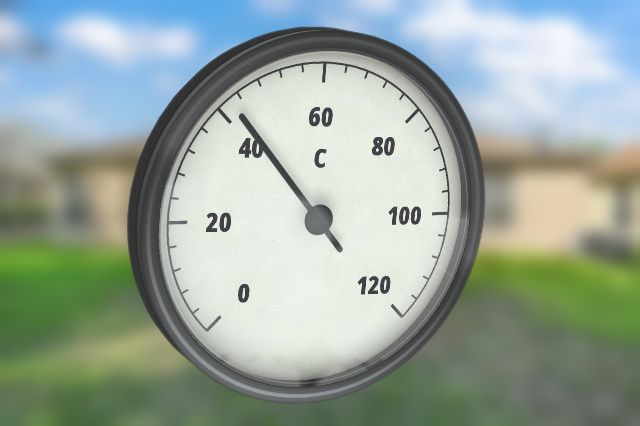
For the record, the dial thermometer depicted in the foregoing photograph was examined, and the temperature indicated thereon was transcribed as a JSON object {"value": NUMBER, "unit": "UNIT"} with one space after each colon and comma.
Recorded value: {"value": 42, "unit": "°C"}
